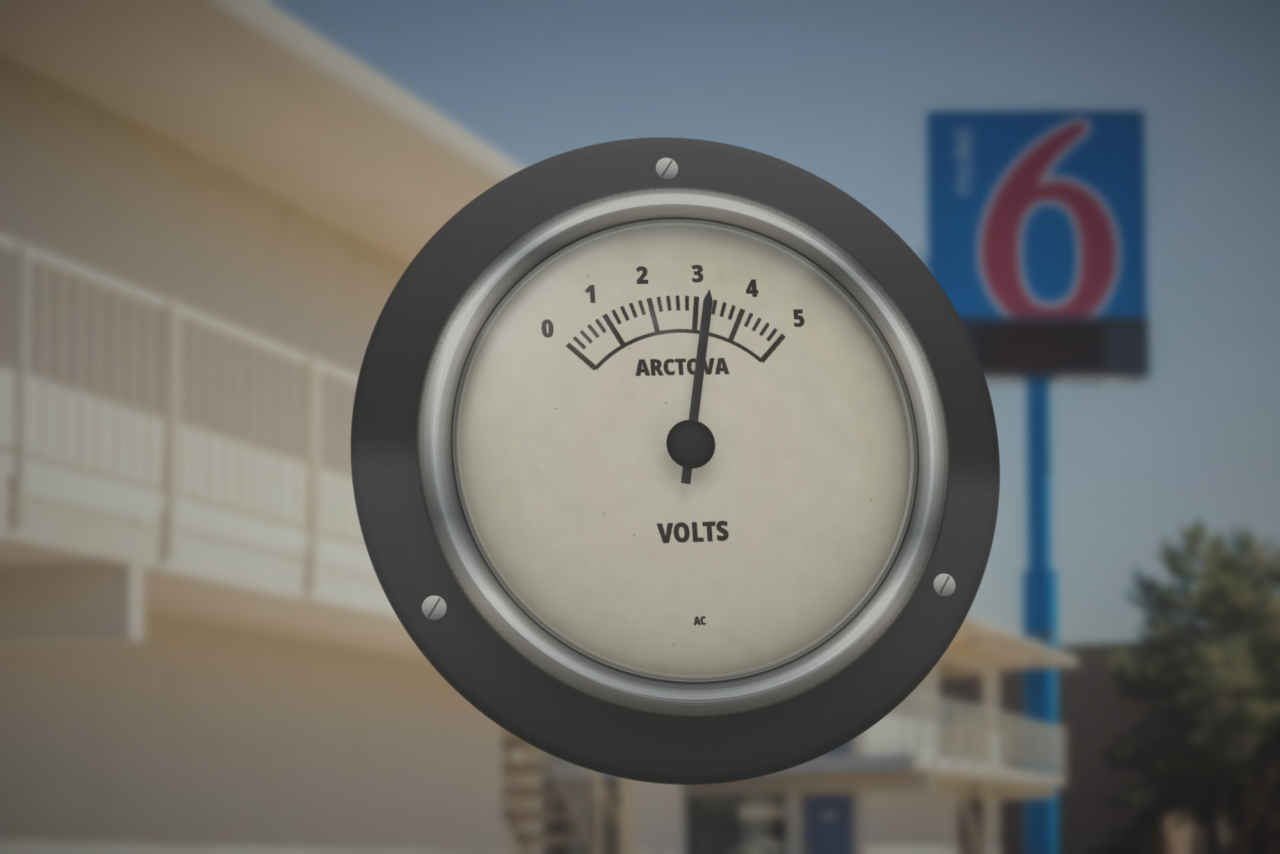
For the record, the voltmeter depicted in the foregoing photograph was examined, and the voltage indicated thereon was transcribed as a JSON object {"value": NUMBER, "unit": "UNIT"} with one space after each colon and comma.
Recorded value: {"value": 3.2, "unit": "V"}
